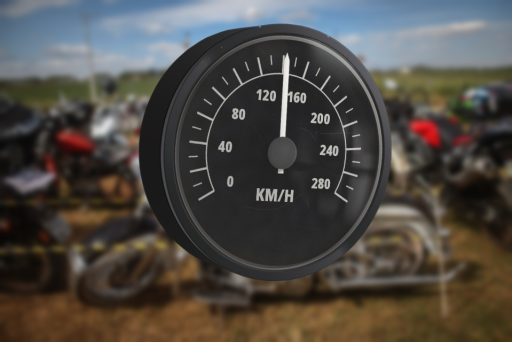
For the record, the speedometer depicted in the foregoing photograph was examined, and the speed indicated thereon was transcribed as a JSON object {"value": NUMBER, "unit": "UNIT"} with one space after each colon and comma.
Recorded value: {"value": 140, "unit": "km/h"}
